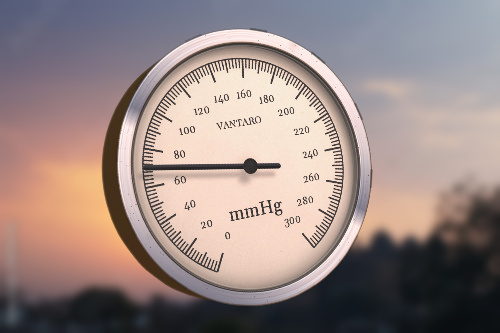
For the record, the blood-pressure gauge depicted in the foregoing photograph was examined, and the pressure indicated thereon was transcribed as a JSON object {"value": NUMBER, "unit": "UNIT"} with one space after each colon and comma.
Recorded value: {"value": 70, "unit": "mmHg"}
